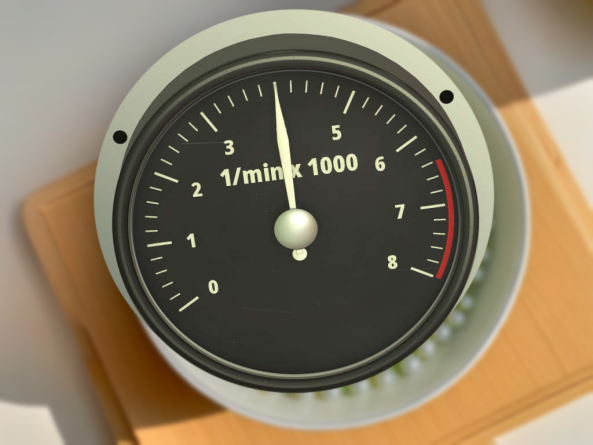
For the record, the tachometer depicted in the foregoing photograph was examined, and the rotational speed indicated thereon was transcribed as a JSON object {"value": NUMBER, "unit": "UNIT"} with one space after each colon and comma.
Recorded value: {"value": 4000, "unit": "rpm"}
